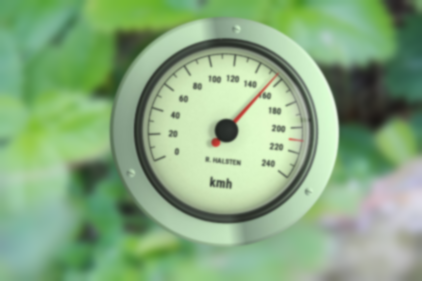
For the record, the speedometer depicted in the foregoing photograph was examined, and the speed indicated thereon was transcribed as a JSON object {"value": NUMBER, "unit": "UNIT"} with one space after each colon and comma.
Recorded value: {"value": 155, "unit": "km/h"}
